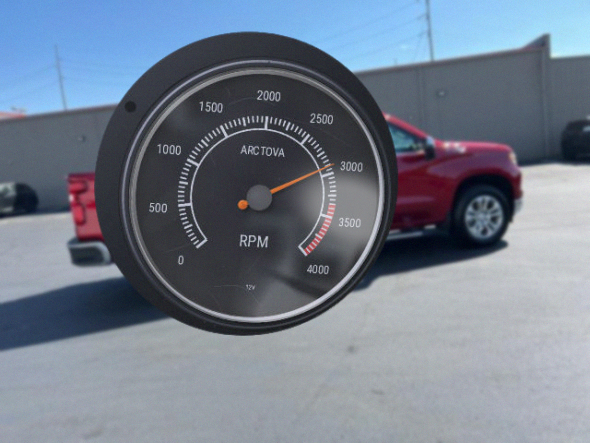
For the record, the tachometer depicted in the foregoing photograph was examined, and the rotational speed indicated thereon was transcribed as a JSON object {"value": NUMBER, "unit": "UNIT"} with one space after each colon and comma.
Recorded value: {"value": 2900, "unit": "rpm"}
